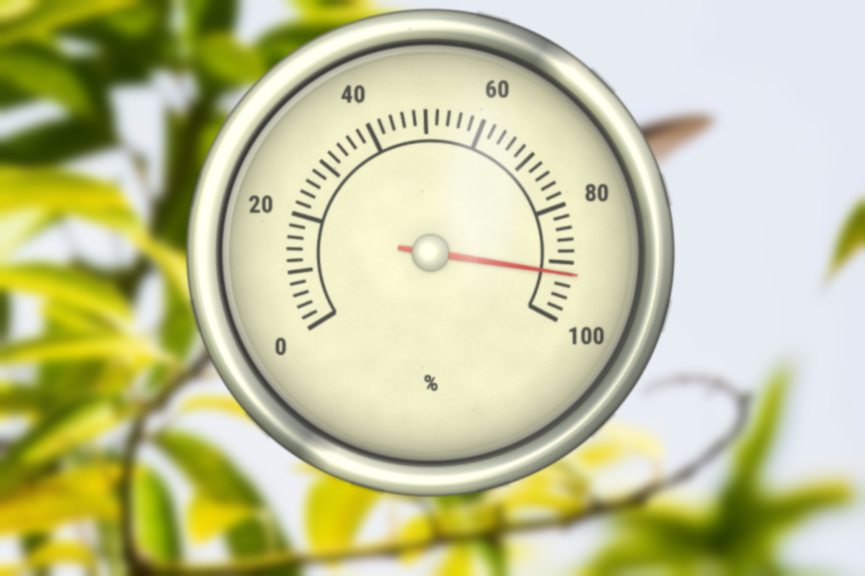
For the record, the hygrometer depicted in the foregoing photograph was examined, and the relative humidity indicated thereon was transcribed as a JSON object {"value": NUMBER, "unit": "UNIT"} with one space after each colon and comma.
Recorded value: {"value": 92, "unit": "%"}
